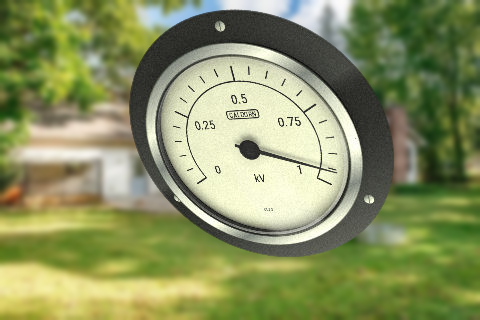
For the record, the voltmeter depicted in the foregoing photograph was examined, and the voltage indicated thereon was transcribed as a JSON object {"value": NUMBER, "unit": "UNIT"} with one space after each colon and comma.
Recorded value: {"value": 0.95, "unit": "kV"}
